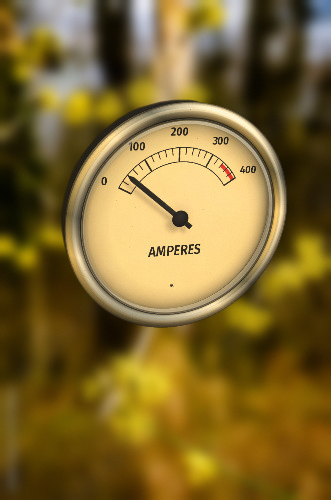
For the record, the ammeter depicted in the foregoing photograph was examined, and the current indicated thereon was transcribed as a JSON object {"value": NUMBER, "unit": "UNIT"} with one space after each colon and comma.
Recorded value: {"value": 40, "unit": "A"}
